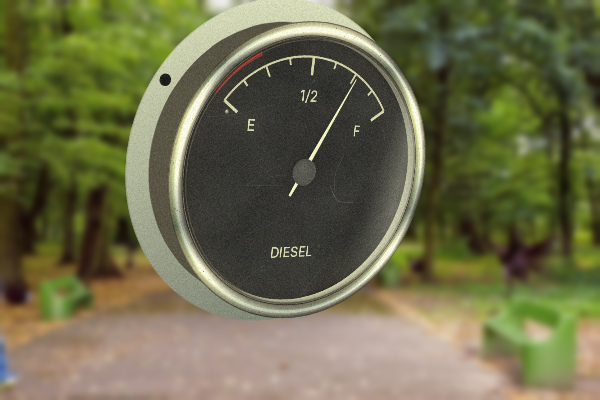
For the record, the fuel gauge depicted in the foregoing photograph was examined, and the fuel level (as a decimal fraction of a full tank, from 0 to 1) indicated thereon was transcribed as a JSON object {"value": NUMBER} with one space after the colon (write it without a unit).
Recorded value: {"value": 0.75}
